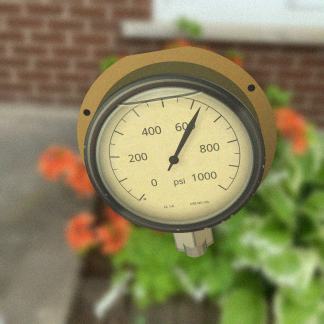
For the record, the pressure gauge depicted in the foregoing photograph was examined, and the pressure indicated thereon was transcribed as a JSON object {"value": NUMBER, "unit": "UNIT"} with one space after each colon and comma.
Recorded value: {"value": 625, "unit": "psi"}
